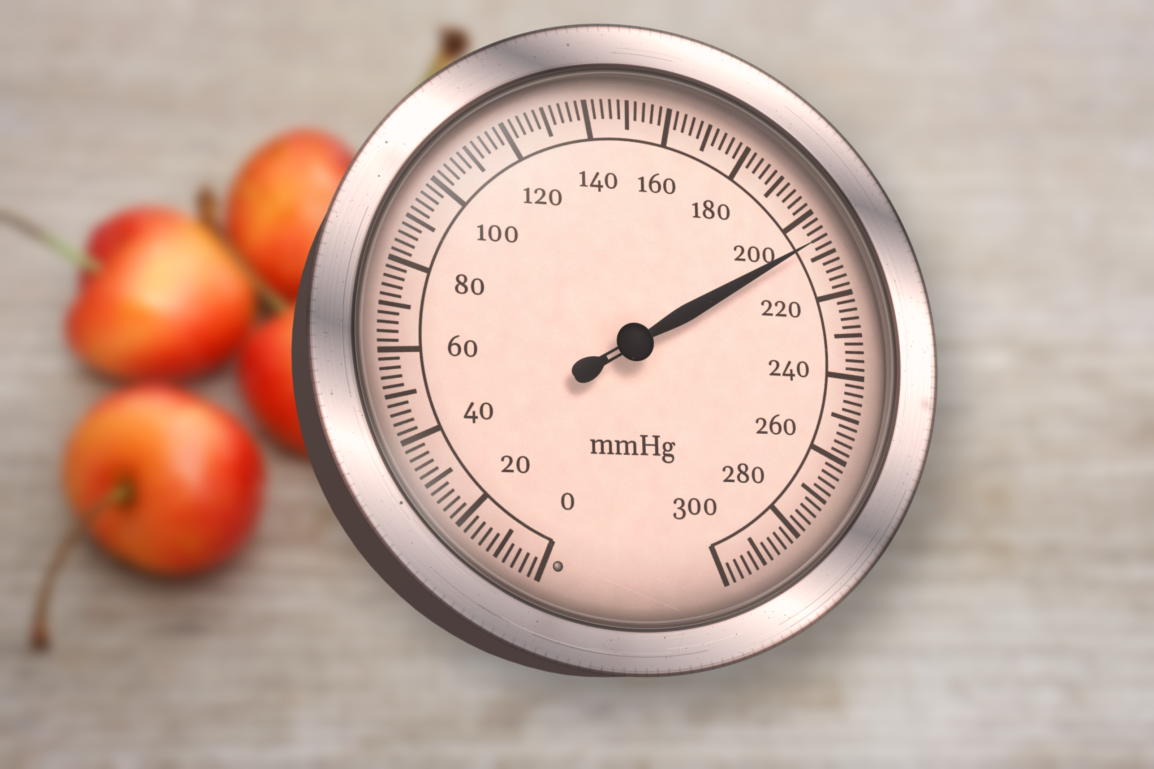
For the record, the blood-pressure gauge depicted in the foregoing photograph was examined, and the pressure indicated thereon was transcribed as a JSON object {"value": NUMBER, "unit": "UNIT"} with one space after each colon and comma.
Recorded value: {"value": 206, "unit": "mmHg"}
